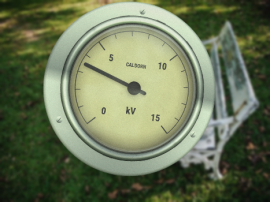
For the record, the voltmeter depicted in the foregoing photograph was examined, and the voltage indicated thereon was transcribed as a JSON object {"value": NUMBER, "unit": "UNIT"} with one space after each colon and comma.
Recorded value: {"value": 3.5, "unit": "kV"}
